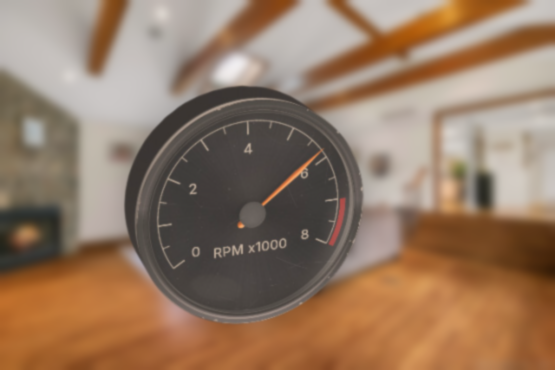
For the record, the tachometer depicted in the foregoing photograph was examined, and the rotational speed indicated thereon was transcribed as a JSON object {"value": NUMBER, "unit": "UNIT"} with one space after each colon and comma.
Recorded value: {"value": 5750, "unit": "rpm"}
